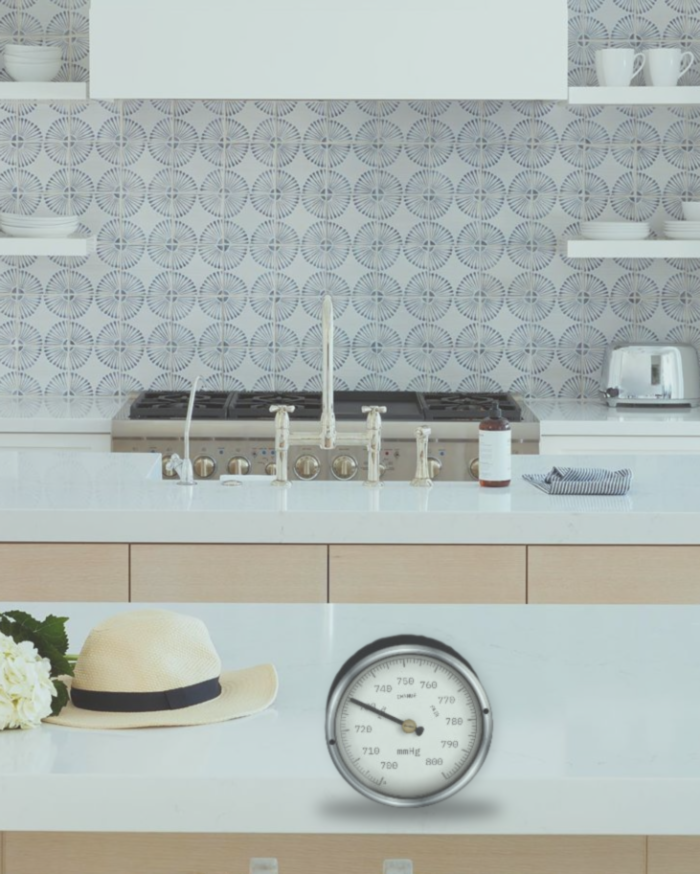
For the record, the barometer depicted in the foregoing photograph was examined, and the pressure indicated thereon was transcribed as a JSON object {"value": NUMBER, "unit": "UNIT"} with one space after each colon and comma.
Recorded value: {"value": 730, "unit": "mmHg"}
